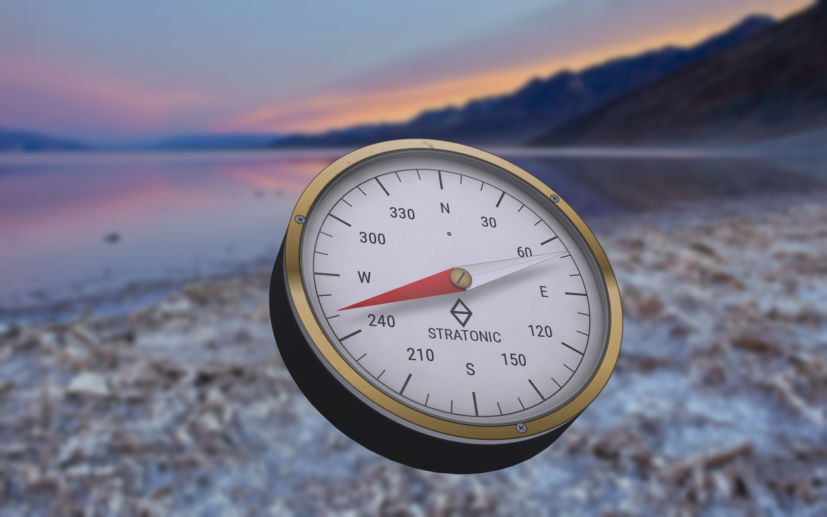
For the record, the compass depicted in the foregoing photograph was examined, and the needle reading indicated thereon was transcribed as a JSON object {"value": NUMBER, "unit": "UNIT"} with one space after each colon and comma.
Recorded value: {"value": 250, "unit": "°"}
